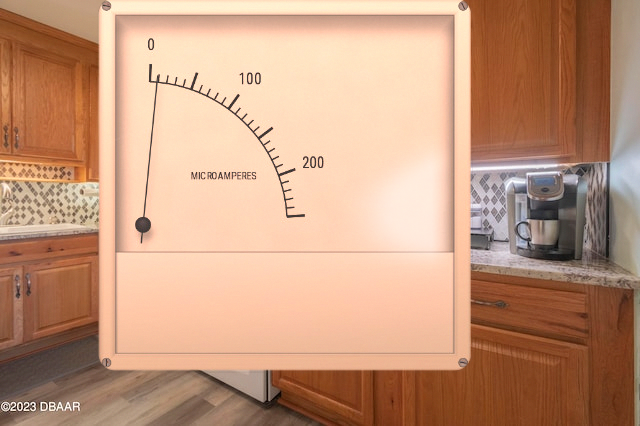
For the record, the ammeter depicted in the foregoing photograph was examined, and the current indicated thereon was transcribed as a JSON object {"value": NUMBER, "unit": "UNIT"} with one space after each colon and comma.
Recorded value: {"value": 10, "unit": "µA"}
